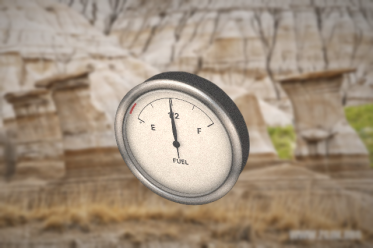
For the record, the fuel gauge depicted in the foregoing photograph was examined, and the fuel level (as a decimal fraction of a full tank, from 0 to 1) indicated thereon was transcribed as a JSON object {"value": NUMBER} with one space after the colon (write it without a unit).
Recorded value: {"value": 0.5}
